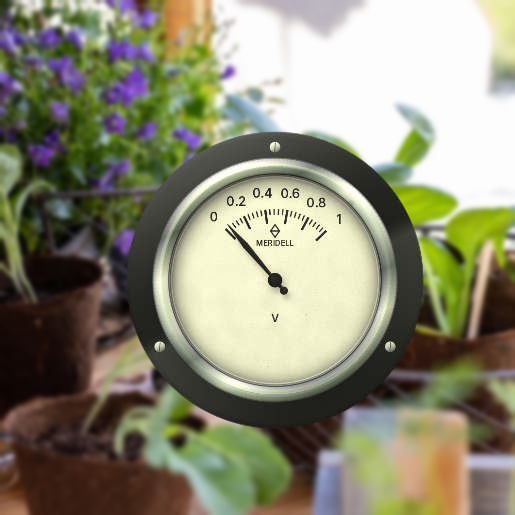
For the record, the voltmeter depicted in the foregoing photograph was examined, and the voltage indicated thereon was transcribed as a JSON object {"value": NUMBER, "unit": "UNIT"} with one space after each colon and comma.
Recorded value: {"value": 0.04, "unit": "V"}
